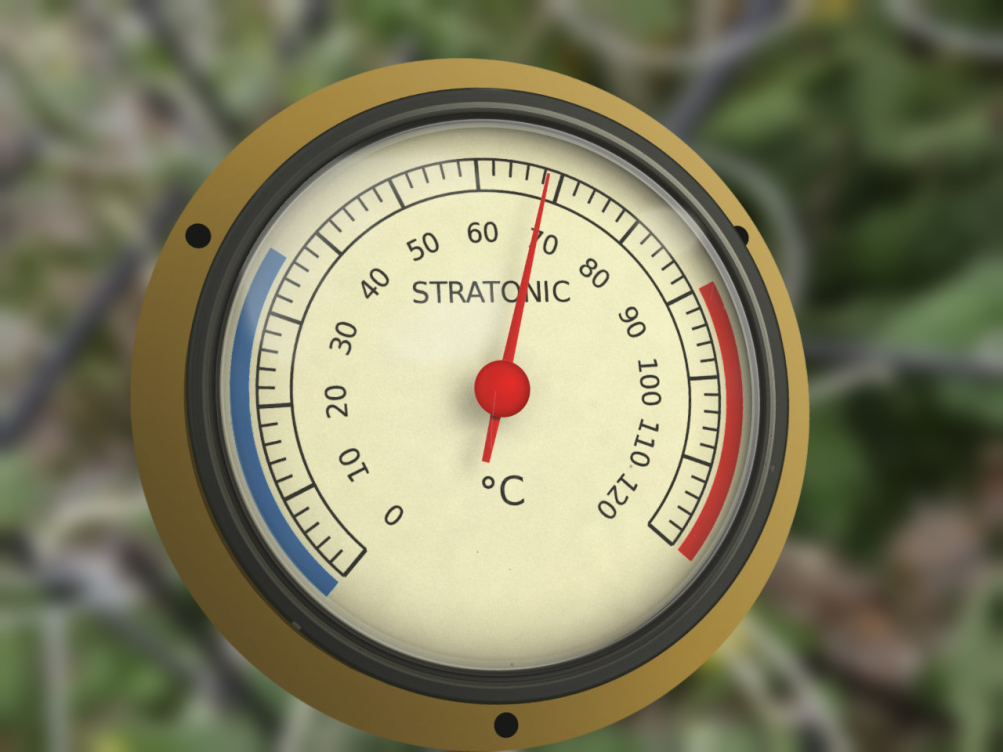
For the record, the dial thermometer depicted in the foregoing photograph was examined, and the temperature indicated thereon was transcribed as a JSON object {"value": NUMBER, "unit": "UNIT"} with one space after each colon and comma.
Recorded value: {"value": 68, "unit": "°C"}
